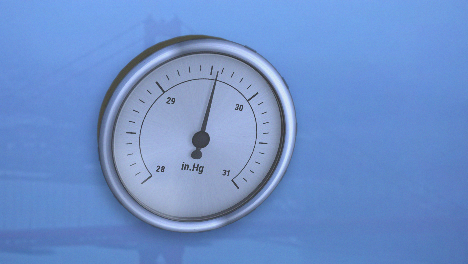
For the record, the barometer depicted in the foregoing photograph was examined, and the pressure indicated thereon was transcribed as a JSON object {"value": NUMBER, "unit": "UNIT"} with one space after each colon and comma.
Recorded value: {"value": 29.55, "unit": "inHg"}
